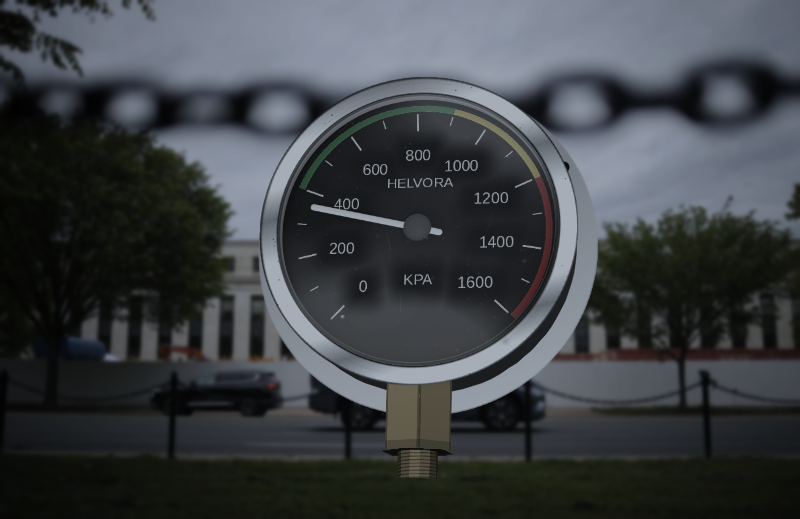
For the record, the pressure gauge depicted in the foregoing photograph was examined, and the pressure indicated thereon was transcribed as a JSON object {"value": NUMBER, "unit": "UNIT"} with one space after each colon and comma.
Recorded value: {"value": 350, "unit": "kPa"}
